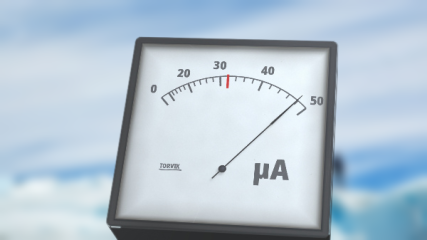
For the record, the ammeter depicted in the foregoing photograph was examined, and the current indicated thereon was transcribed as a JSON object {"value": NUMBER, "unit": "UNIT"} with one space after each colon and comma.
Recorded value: {"value": 48, "unit": "µA"}
